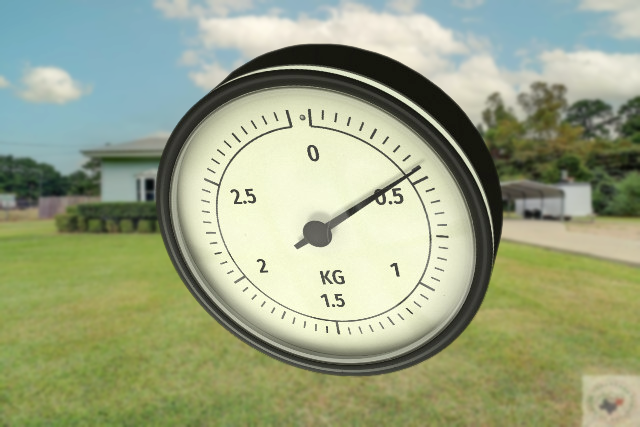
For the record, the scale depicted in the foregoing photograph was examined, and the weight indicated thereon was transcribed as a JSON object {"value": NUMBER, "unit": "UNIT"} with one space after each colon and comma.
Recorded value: {"value": 0.45, "unit": "kg"}
